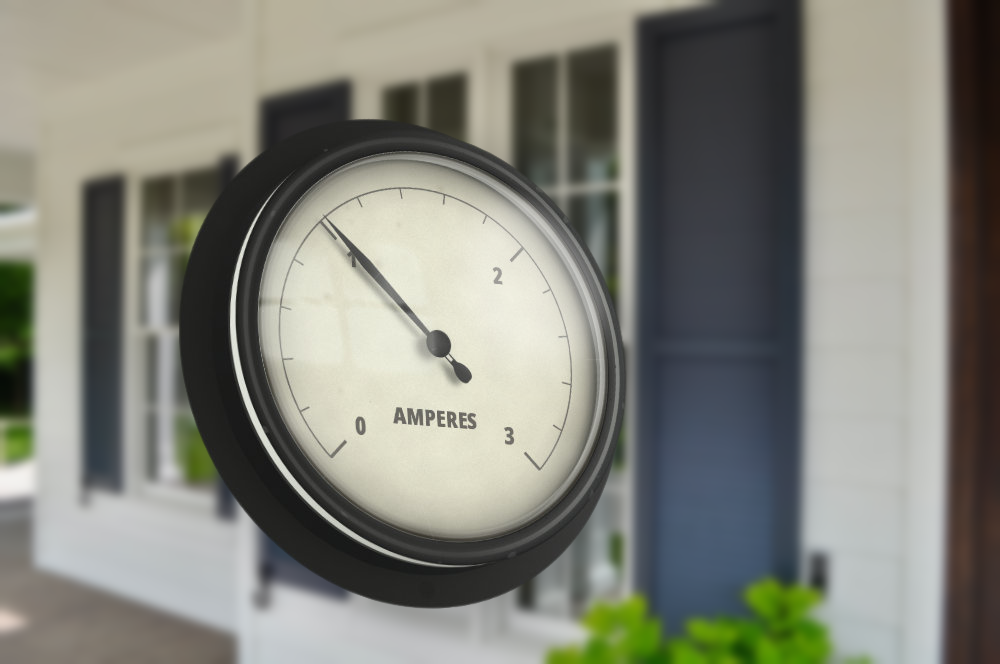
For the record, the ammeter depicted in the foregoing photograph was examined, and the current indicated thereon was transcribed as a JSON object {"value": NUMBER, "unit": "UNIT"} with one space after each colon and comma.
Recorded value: {"value": 1, "unit": "A"}
